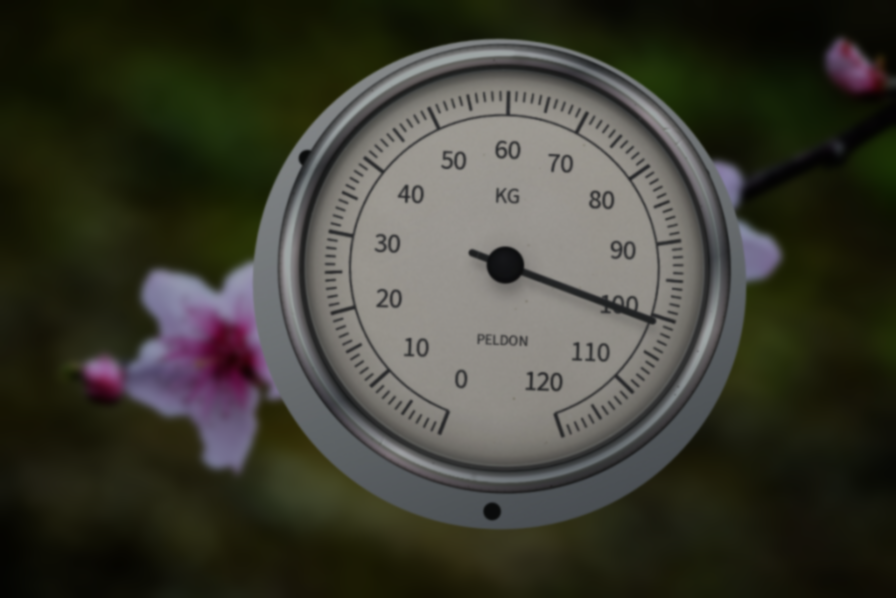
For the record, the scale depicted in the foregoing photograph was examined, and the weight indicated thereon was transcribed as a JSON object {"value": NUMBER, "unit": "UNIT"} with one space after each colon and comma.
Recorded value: {"value": 101, "unit": "kg"}
